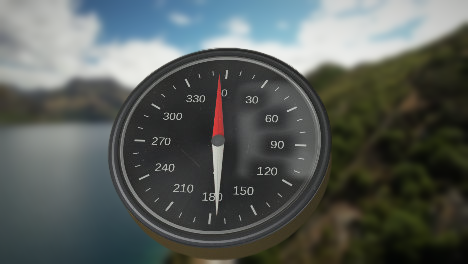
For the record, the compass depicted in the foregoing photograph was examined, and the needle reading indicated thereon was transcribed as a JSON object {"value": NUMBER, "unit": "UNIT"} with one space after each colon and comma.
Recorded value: {"value": 355, "unit": "°"}
